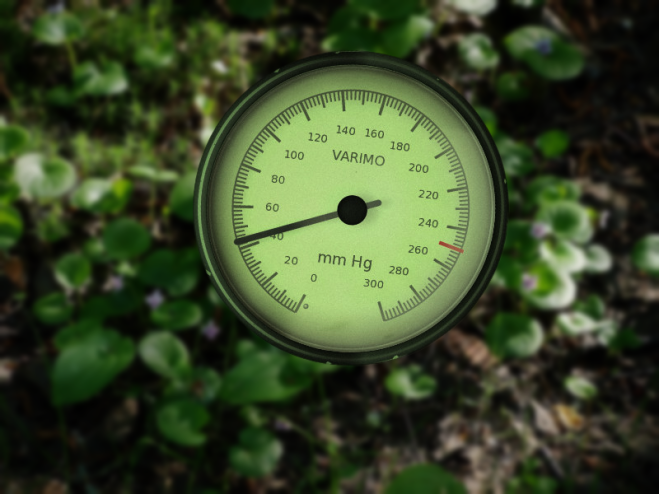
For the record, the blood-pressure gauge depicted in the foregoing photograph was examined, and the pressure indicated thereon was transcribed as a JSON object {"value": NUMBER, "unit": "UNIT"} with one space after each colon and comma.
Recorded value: {"value": 44, "unit": "mmHg"}
